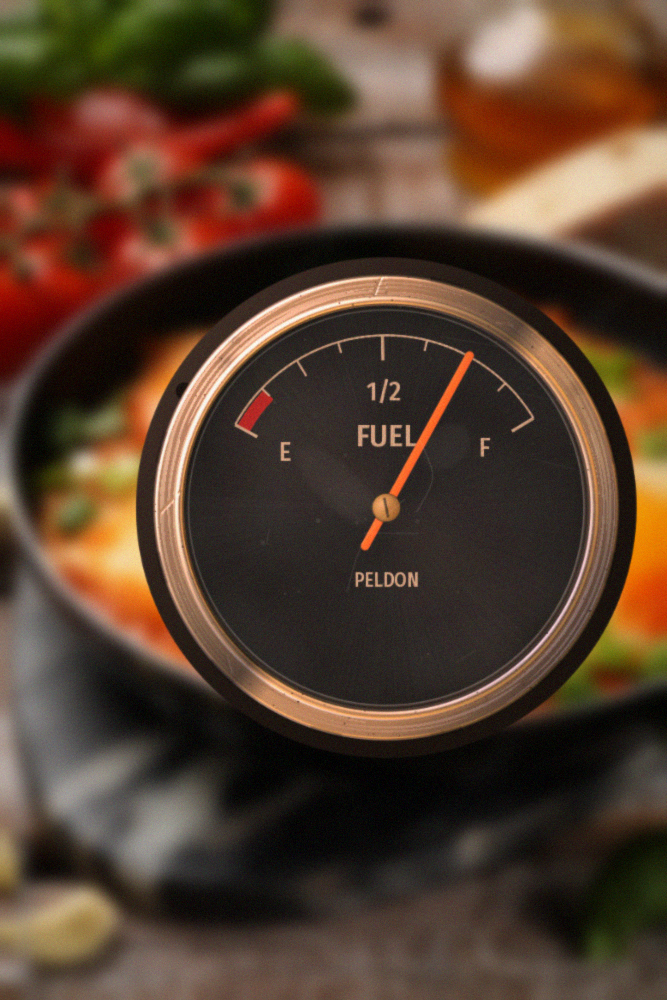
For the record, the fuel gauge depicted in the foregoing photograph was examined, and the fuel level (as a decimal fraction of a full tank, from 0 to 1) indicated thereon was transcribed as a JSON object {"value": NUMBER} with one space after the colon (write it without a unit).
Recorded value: {"value": 0.75}
